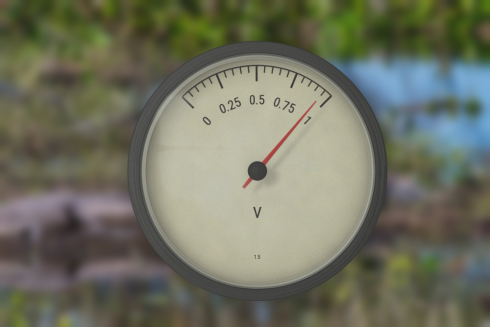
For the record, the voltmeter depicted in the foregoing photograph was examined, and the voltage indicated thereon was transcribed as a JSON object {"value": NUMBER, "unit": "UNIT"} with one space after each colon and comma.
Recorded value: {"value": 0.95, "unit": "V"}
